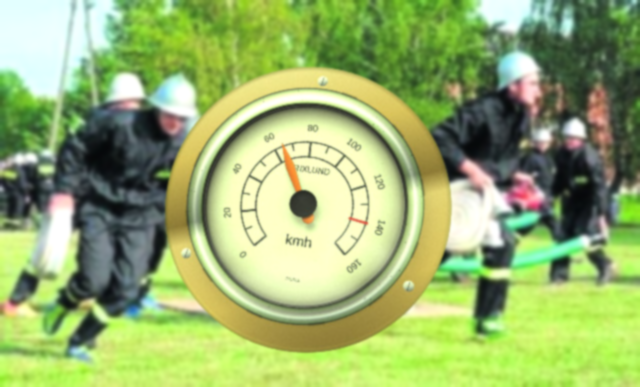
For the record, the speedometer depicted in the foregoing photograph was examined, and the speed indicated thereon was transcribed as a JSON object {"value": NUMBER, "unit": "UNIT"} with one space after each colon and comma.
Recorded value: {"value": 65, "unit": "km/h"}
